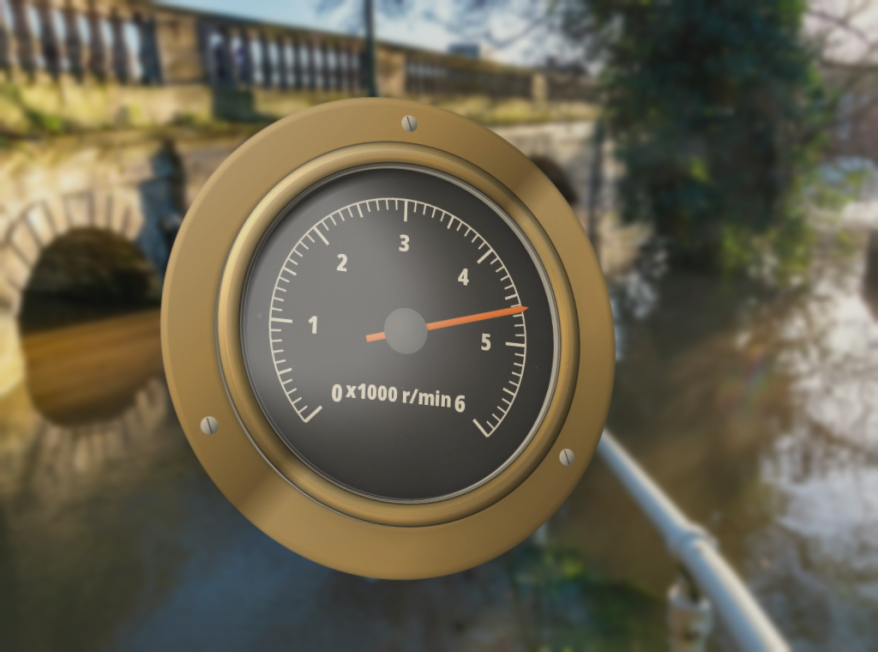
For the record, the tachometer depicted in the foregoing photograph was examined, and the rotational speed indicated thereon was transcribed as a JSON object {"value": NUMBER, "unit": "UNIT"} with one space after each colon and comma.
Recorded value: {"value": 4650, "unit": "rpm"}
